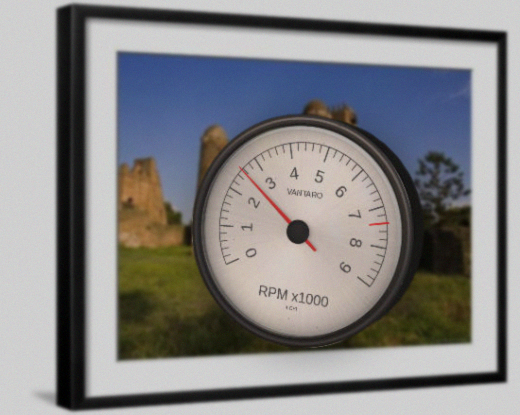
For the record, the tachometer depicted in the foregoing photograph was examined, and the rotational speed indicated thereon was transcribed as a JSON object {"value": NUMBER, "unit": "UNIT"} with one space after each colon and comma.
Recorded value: {"value": 2600, "unit": "rpm"}
